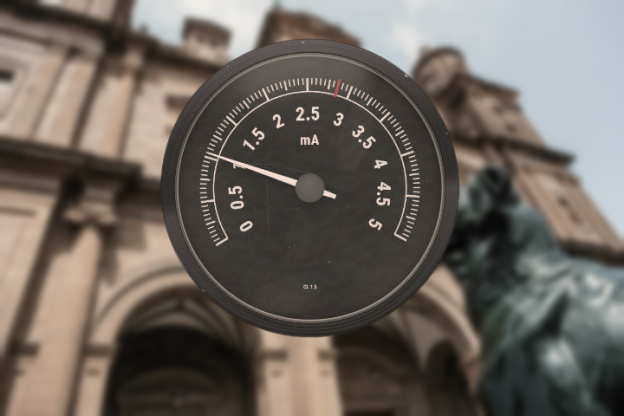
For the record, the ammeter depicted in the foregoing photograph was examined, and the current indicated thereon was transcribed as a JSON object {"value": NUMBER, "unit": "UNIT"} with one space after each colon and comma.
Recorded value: {"value": 1.05, "unit": "mA"}
